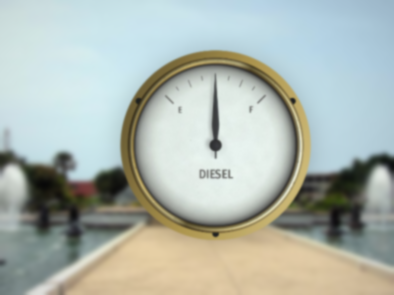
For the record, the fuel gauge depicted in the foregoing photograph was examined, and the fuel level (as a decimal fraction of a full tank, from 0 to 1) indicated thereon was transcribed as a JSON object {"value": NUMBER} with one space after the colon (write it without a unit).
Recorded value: {"value": 0.5}
